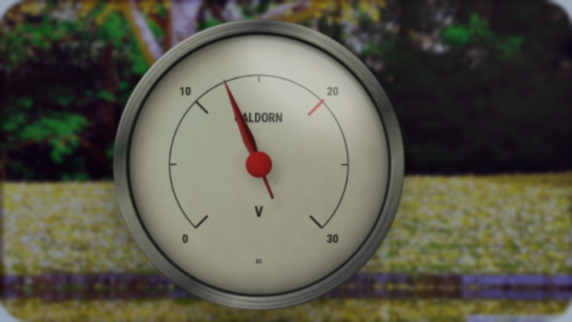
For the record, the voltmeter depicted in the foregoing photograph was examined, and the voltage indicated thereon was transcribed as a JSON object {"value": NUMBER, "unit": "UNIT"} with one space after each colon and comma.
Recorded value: {"value": 12.5, "unit": "V"}
